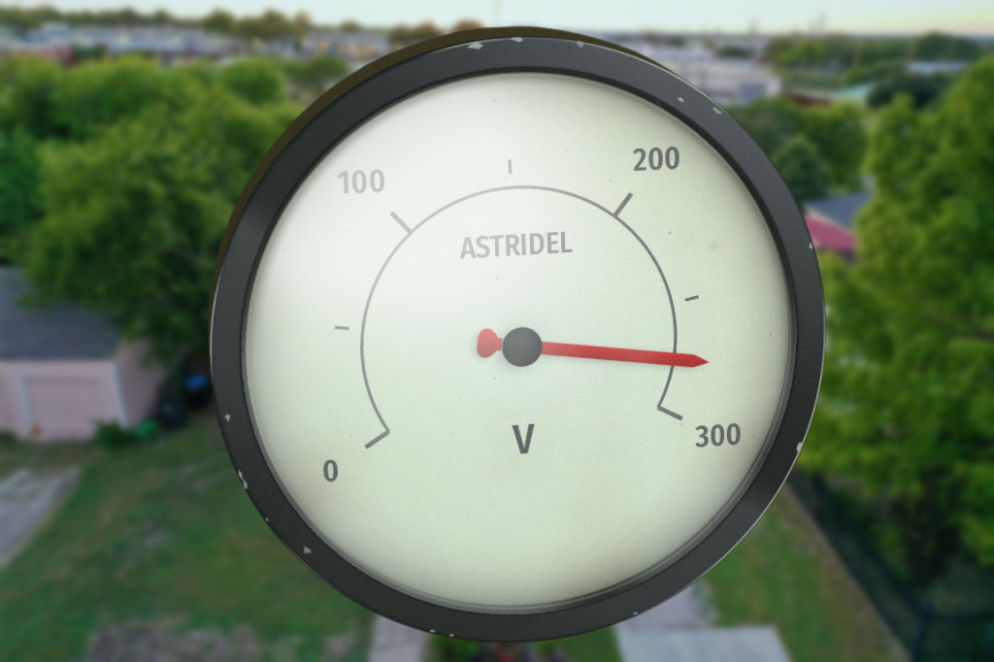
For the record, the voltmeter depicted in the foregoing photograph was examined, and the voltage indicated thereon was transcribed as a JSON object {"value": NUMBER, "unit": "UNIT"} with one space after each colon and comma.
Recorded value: {"value": 275, "unit": "V"}
